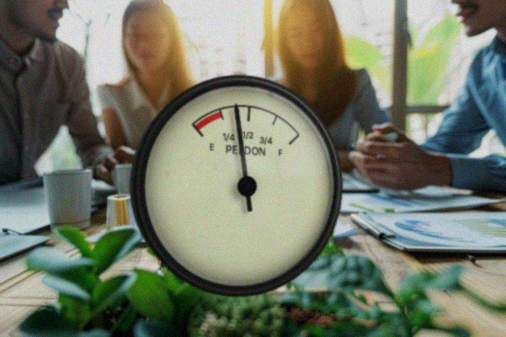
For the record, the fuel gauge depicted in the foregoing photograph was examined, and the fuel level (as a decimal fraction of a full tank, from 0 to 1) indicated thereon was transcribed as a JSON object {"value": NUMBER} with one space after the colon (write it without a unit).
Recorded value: {"value": 0.375}
